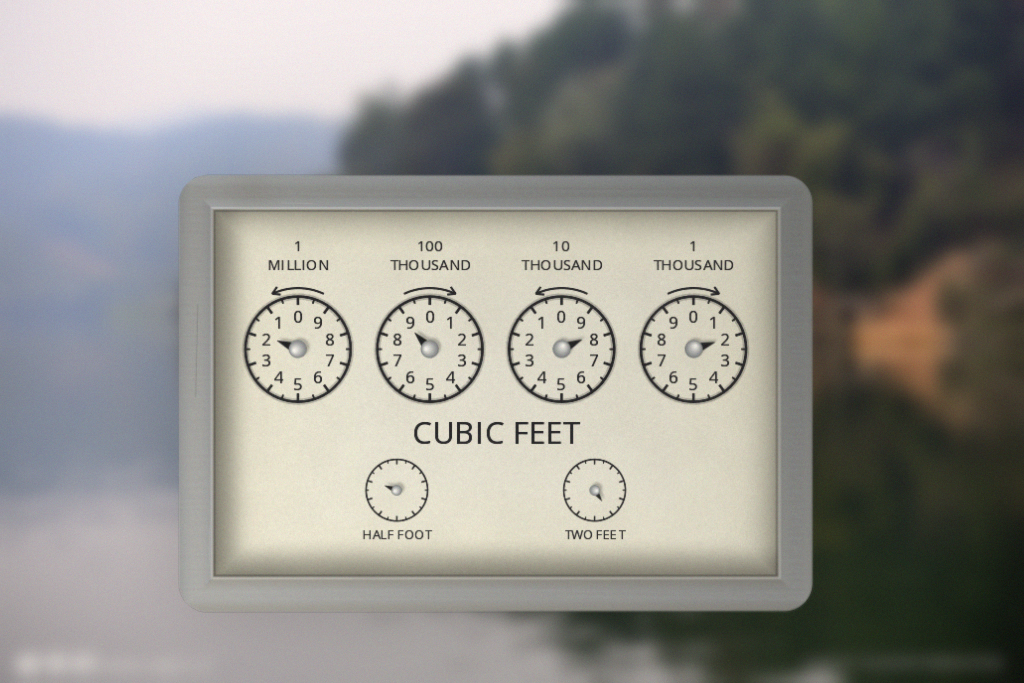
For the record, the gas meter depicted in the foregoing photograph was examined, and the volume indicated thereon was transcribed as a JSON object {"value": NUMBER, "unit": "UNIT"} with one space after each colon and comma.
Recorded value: {"value": 188200, "unit": "ft³"}
